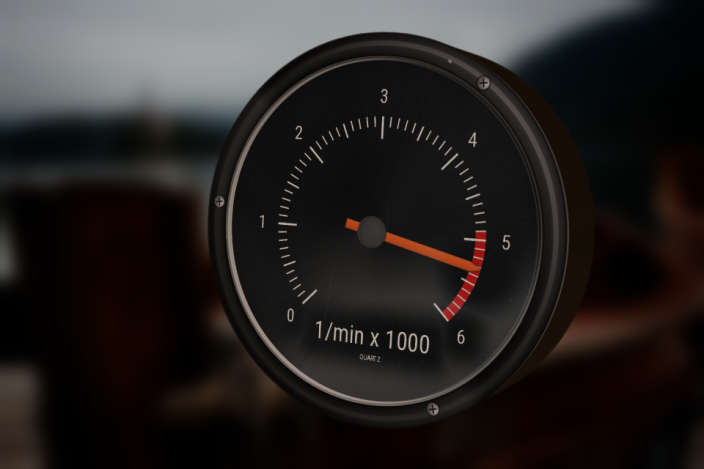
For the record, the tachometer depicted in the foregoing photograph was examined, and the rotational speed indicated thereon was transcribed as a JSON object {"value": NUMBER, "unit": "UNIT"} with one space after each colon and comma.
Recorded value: {"value": 5300, "unit": "rpm"}
